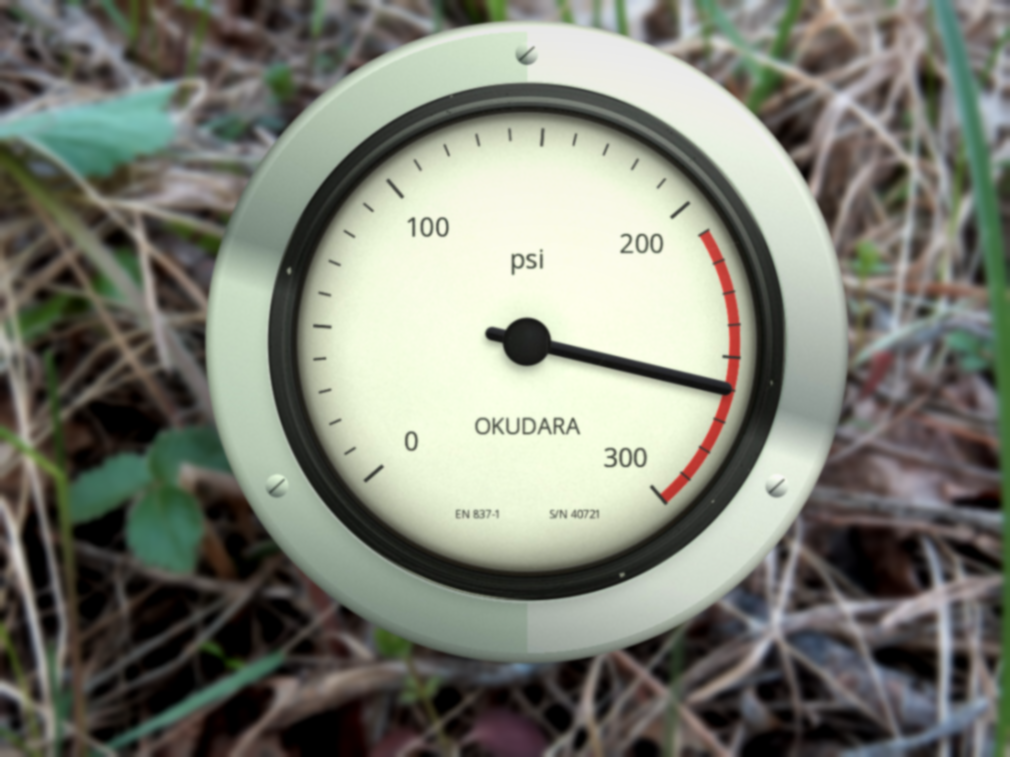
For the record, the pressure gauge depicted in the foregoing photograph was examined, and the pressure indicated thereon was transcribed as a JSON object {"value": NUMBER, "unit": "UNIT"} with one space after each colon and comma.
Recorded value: {"value": 260, "unit": "psi"}
